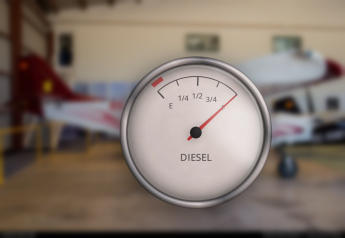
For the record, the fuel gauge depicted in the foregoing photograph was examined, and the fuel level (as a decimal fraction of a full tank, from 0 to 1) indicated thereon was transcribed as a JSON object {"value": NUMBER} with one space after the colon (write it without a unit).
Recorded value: {"value": 1}
